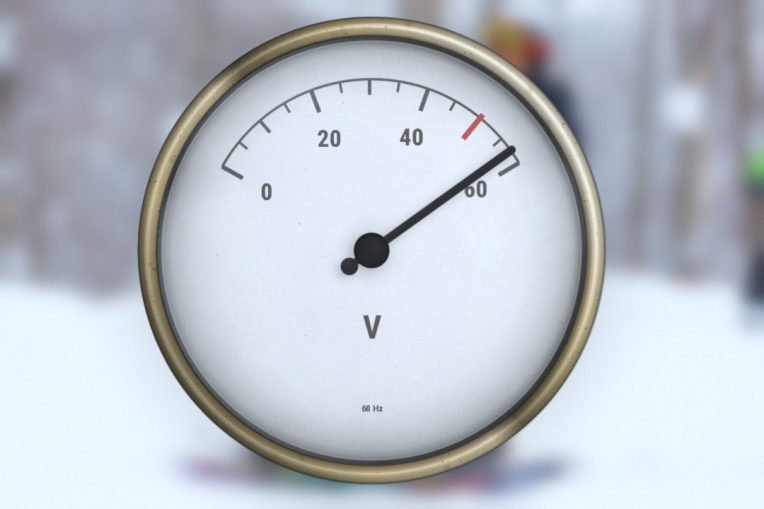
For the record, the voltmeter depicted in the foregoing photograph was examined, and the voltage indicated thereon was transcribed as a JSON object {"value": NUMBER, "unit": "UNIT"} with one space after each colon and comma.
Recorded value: {"value": 57.5, "unit": "V"}
